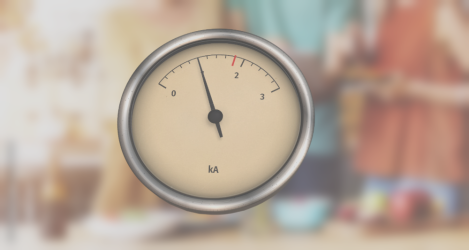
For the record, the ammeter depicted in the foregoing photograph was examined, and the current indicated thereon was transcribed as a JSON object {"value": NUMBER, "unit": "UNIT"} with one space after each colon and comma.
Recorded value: {"value": 1, "unit": "kA"}
